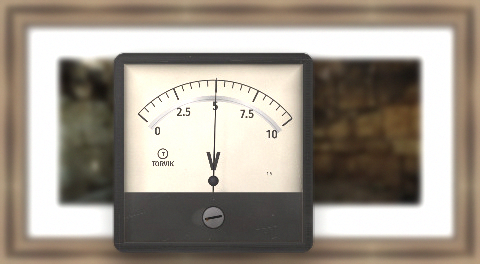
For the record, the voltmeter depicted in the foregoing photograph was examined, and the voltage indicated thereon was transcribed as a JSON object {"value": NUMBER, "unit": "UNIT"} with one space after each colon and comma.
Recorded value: {"value": 5, "unit": "V"}
